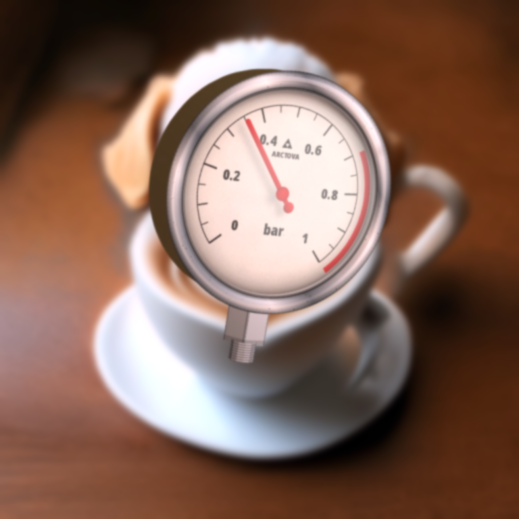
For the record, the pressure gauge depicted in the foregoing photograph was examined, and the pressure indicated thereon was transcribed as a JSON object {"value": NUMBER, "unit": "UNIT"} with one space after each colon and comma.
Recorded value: {"value": 0.35, "unit": "bar"}
